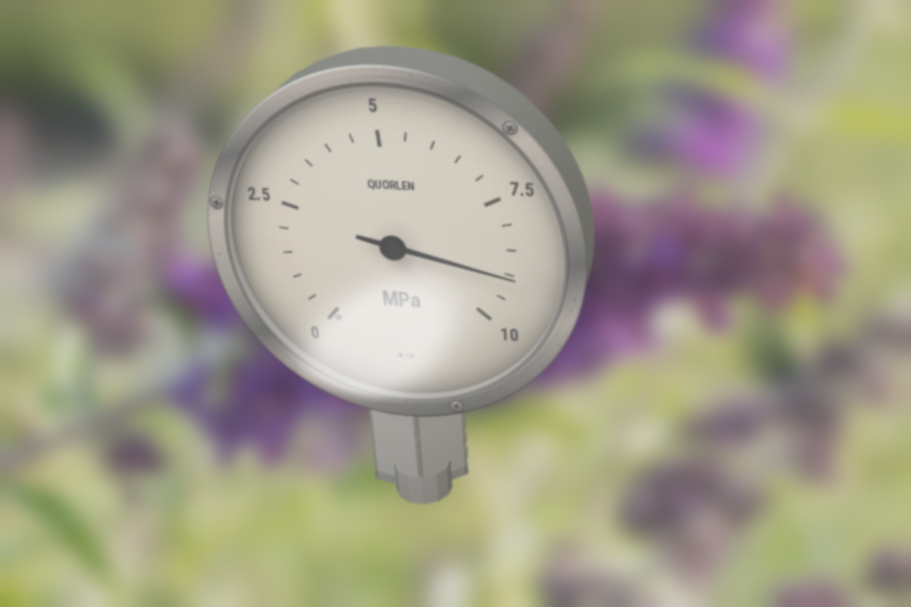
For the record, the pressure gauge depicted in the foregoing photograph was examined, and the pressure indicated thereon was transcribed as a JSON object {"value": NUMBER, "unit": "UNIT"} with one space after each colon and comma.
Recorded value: {"value": 9, "unit": "MPa"}
